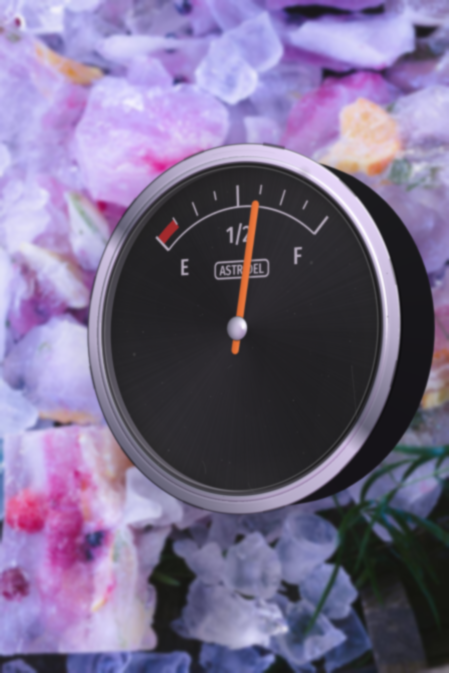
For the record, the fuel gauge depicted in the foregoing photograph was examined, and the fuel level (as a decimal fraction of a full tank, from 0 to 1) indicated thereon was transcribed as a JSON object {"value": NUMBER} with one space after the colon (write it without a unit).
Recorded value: {"value": 0.625}
